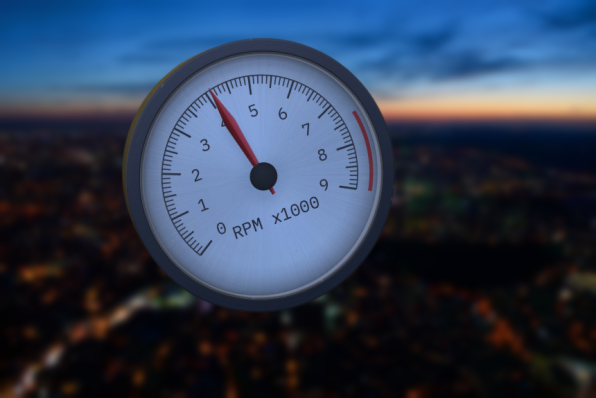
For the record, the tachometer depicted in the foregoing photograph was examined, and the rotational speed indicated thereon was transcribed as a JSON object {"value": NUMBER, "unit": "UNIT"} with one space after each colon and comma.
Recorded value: {"value": 4100, "unit": "rpm"}
